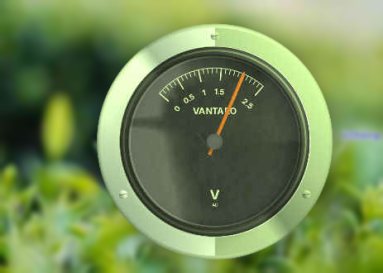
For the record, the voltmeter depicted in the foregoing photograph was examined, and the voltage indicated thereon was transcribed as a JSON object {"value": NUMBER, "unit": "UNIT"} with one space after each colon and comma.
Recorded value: {"value": 2, "unit": "V"}
